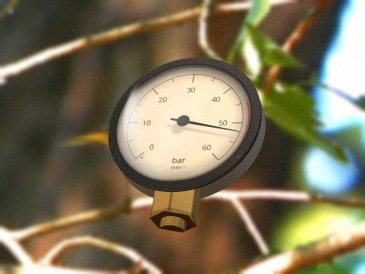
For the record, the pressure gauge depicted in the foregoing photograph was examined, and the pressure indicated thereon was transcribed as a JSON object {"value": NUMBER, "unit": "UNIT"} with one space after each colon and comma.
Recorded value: {"value": 52.5, "unit": "bar"}
